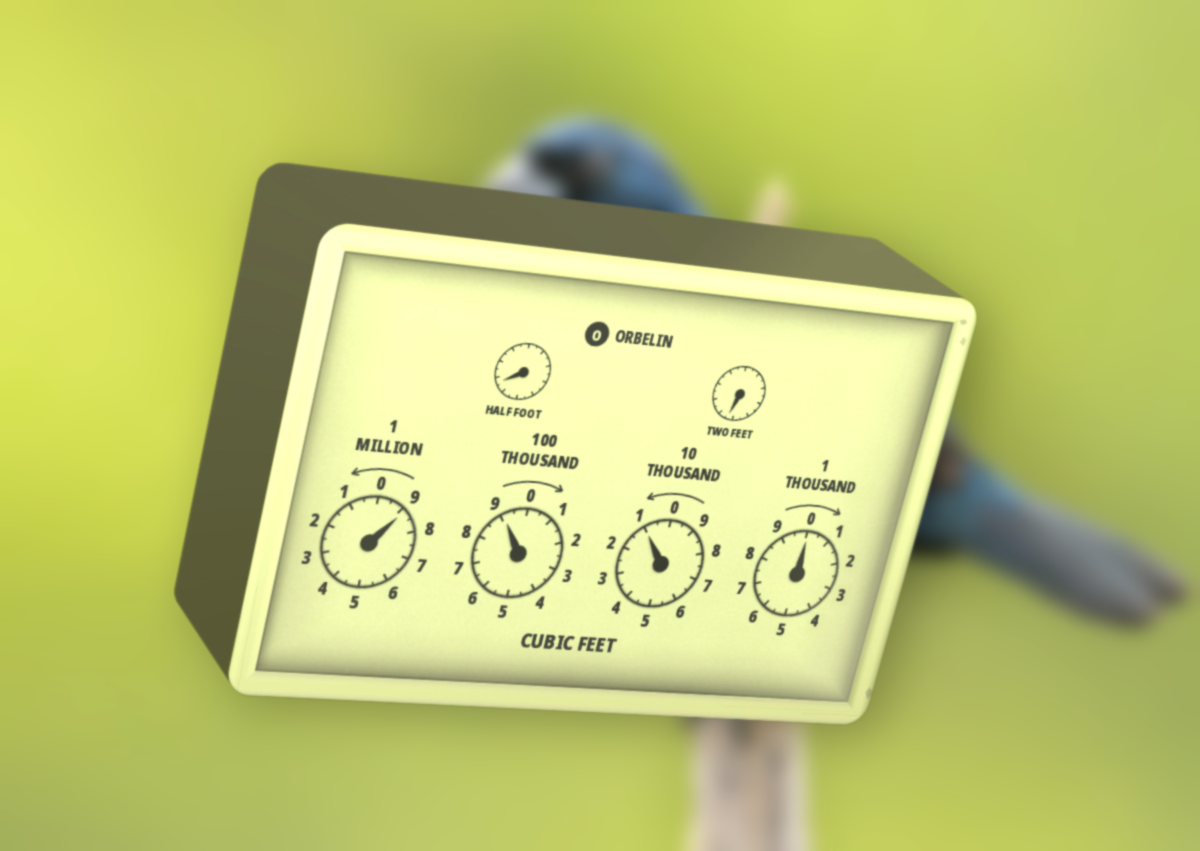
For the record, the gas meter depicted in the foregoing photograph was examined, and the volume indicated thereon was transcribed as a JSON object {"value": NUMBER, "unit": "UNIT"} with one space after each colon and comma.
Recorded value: {"value": 891000, "unit": "ft³"}
